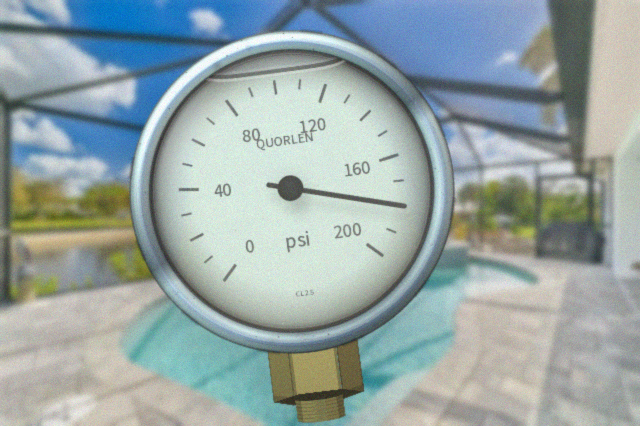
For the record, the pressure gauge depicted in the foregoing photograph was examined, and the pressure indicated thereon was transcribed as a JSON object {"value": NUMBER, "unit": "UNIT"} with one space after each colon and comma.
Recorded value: {"value": 180, "unit": "psi"}
